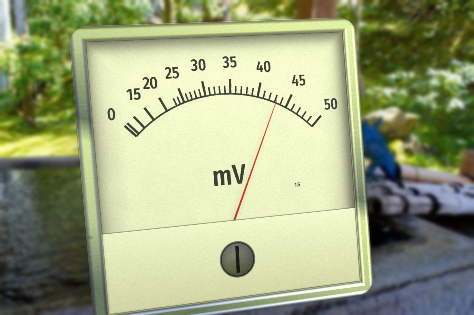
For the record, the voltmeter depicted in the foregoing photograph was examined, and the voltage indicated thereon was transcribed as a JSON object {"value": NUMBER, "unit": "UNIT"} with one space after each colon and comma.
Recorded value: {"value": 43, "unit": "mV"}
